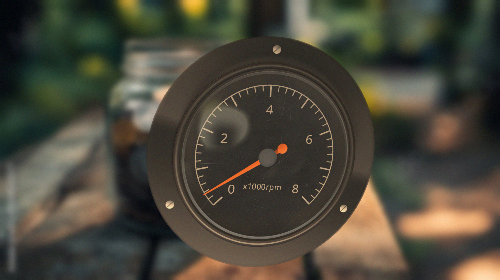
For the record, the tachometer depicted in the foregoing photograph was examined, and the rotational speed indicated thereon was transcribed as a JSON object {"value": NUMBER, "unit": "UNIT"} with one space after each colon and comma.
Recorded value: {"value": 400, "unit": "rpm"}
